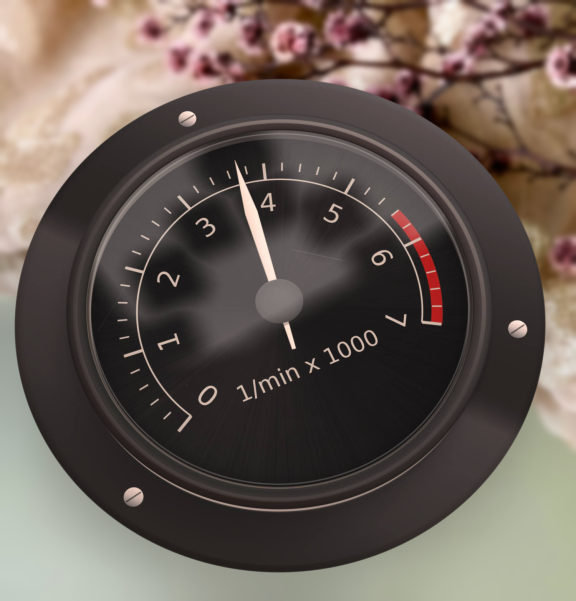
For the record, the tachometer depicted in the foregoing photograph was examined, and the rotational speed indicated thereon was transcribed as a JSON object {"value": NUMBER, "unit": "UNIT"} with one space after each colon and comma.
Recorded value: {"value": 3700, "unit": "rpm"}
